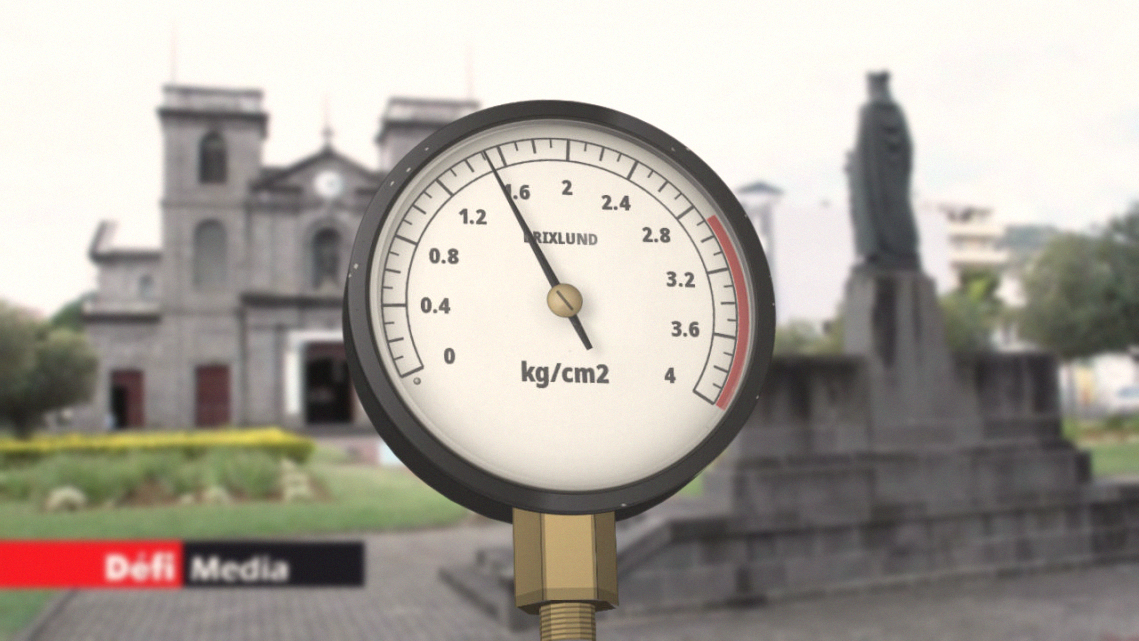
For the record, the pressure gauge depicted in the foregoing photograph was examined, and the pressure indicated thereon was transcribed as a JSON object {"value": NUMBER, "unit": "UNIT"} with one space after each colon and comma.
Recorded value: {"value": 1.5, "unit": "kg/cm²"}
